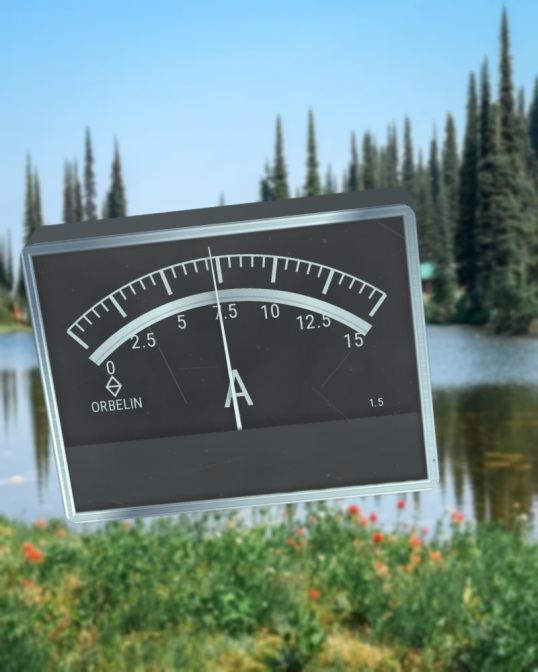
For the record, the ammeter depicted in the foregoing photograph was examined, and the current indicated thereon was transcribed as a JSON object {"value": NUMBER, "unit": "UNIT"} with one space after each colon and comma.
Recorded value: {"value": 7.25, "unit": "A"}
